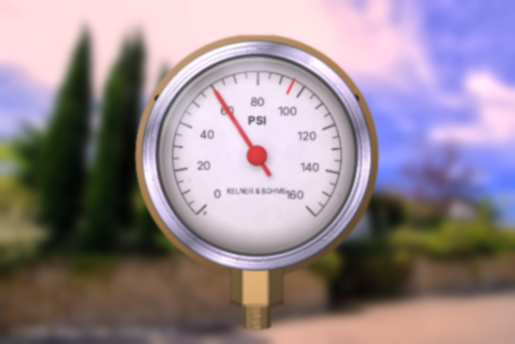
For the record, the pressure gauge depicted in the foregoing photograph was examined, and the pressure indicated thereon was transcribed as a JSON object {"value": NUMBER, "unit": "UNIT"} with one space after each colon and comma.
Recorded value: {"value": 60, "unit": "psi"}
